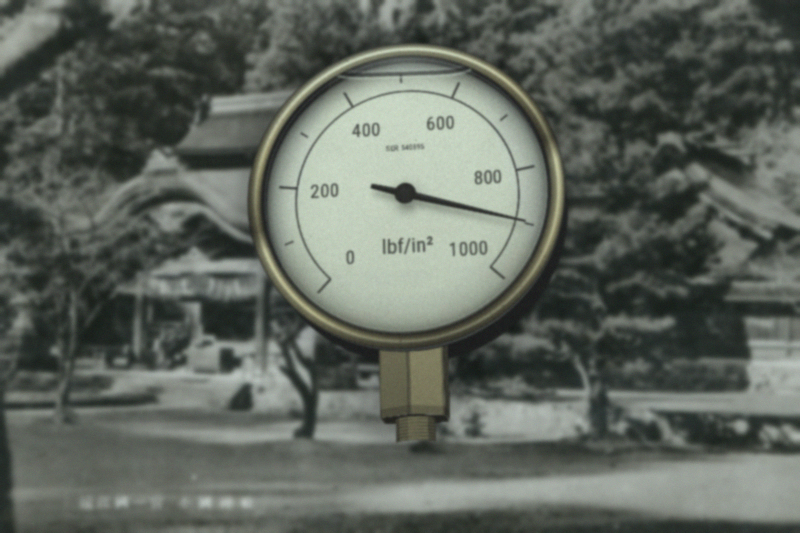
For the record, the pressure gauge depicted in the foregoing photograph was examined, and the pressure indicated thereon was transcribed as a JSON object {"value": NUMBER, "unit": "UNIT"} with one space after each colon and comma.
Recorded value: {"value": 900, "unit": "psi"}
